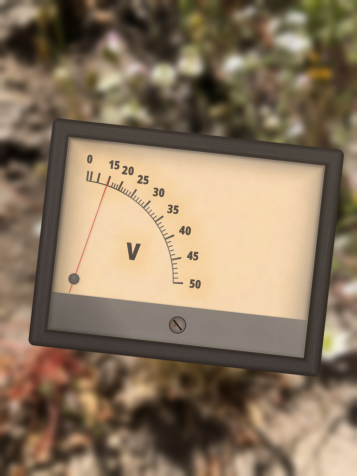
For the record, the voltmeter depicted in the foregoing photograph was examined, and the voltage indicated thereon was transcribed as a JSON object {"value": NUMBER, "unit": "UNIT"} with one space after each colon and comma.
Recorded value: {"value": 15, "unit": "V"}
